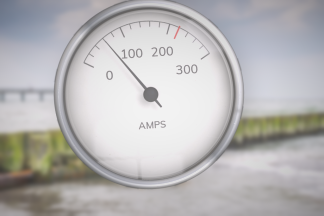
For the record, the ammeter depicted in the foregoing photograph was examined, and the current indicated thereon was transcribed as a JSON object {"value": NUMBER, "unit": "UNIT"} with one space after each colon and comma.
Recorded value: {"value": 60, "unit": "A"}
